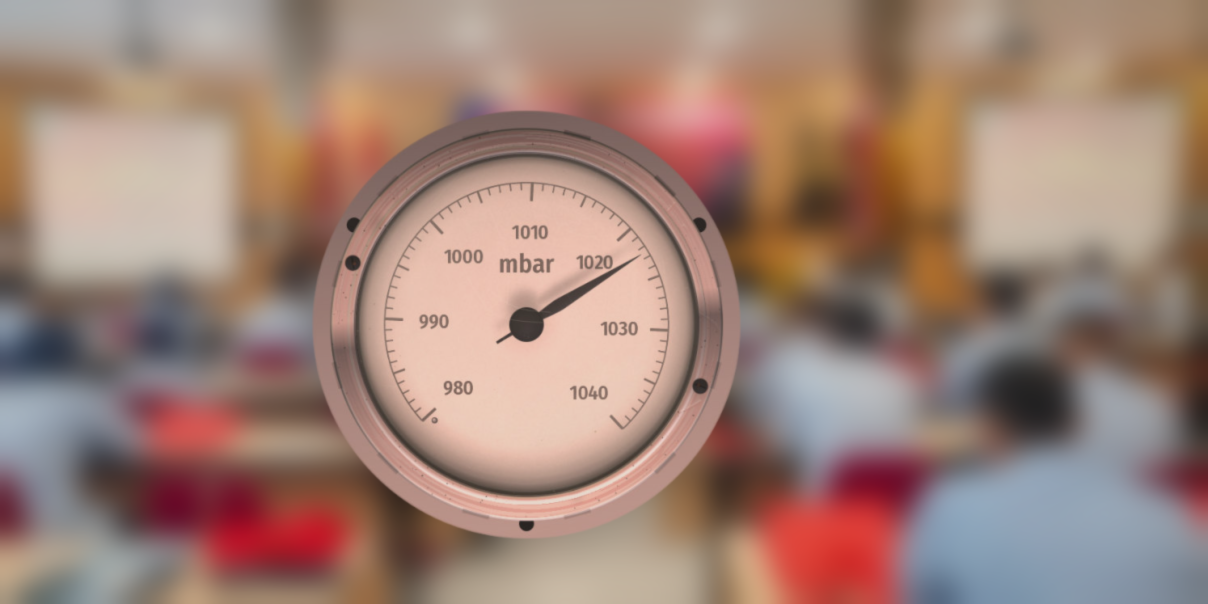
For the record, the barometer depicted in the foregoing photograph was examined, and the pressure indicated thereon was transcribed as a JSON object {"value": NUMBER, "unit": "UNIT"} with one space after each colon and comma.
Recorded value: {"value": 1022.5, "unit": "mbar"}
